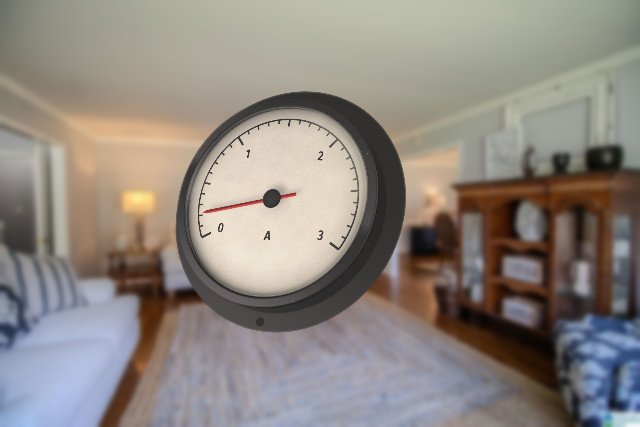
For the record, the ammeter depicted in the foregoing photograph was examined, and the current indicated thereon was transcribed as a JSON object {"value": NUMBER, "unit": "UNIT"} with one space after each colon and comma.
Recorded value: {"value": 0.2, "unit": "A"}
